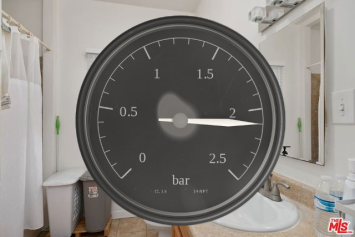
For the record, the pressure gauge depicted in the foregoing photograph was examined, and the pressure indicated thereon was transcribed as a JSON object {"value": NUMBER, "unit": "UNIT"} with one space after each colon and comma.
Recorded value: {"value": 2.1, "unit": "bar"}
